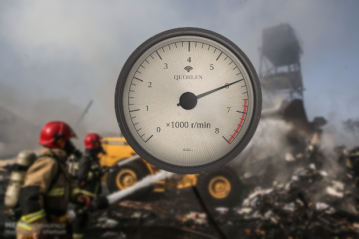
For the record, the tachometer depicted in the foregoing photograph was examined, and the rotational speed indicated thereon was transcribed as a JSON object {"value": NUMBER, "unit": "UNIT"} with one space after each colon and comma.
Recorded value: {"value": 6000, "unit": "rpm"}
